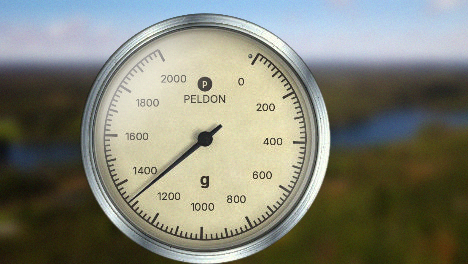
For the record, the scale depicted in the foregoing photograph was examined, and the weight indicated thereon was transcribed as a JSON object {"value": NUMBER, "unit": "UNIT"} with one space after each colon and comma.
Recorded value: {"value": 1320, "unit": "g"}
